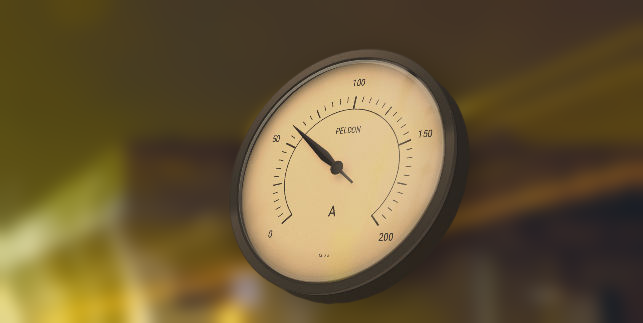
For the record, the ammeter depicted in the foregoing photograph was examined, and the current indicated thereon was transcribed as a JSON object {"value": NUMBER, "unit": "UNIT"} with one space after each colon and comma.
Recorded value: {"value": 60, "unit": "A"}
